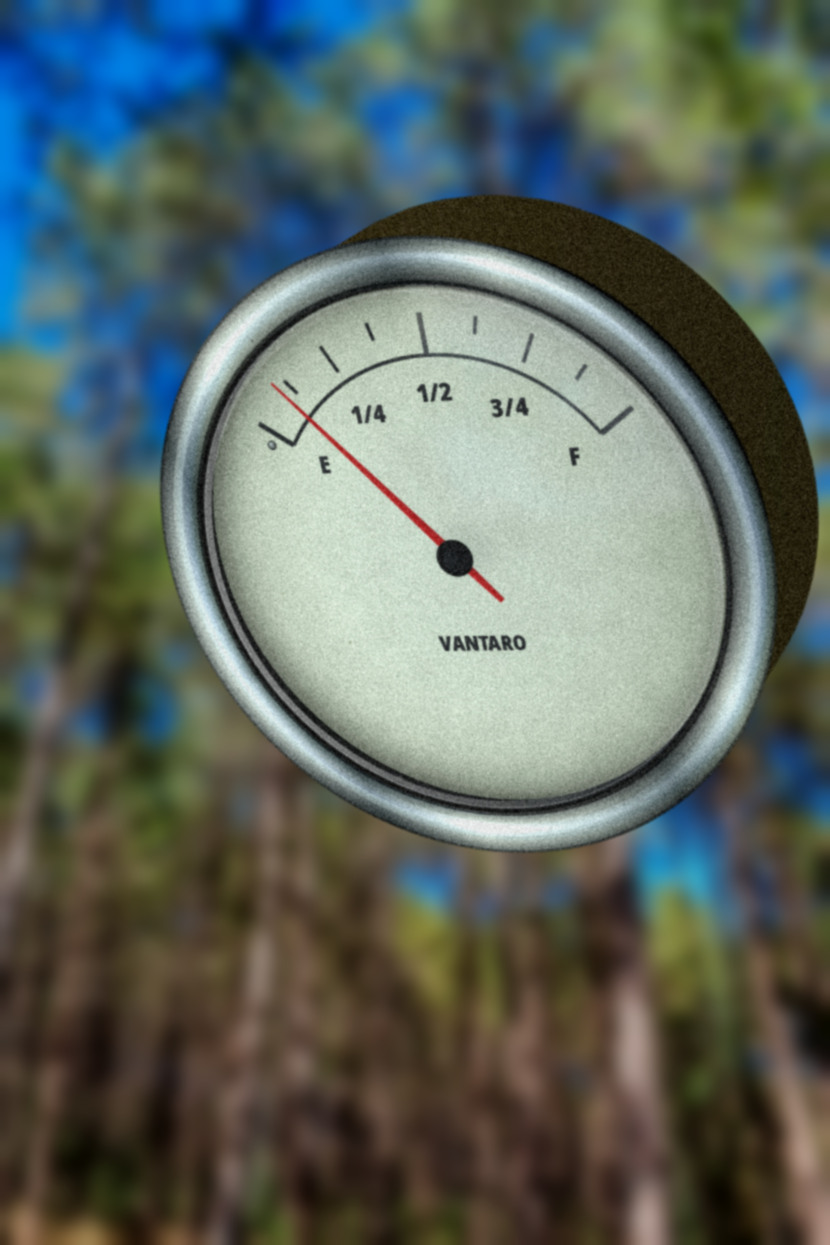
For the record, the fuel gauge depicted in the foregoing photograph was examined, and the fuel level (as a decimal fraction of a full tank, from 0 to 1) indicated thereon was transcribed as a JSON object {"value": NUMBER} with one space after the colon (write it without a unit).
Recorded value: {"value": 0.125}
